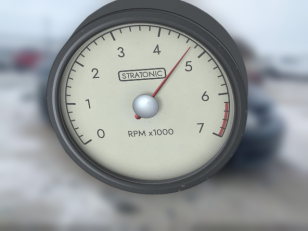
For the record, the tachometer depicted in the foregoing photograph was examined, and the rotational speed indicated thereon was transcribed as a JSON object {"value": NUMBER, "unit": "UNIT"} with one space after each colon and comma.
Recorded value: {"value": 4700, "unit": "rpm"}
